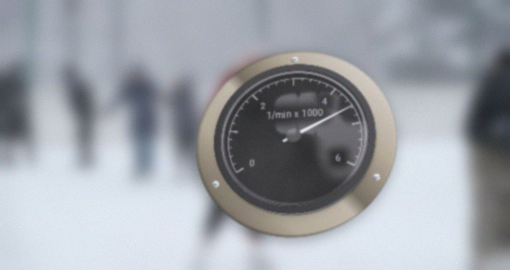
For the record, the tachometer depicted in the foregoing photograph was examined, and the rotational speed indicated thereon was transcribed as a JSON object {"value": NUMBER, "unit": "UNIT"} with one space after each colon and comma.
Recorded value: {"value": 4600, "unit": "rpm"}
